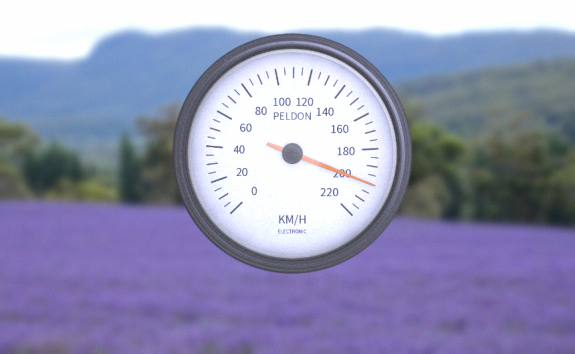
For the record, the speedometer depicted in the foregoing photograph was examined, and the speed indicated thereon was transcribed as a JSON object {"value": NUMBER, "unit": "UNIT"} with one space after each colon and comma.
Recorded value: {"value": 200, "unit": "km/h"}
